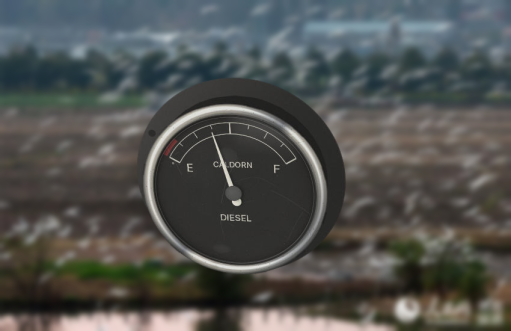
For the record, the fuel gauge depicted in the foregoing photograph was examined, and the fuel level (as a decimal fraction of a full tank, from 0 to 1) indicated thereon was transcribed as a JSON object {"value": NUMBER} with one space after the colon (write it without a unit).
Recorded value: {"value": 0.375}
